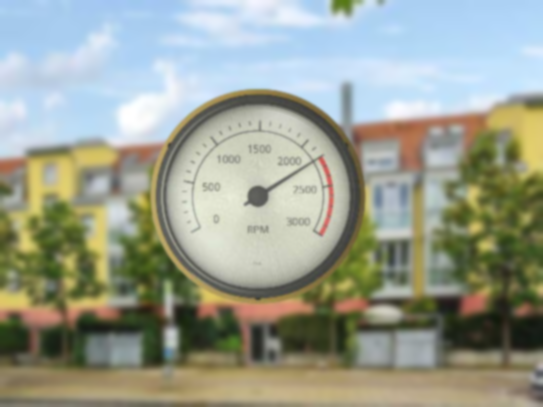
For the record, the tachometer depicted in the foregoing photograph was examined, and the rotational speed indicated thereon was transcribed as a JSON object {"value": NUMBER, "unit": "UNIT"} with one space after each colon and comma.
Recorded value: {"value": 2200, "unit": "rpm"}
